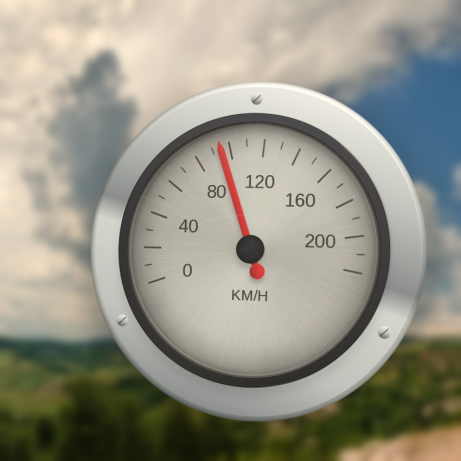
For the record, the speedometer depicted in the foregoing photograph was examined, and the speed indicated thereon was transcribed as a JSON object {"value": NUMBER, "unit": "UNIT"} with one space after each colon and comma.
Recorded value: {"value": 95, "unit": "km/h"}
